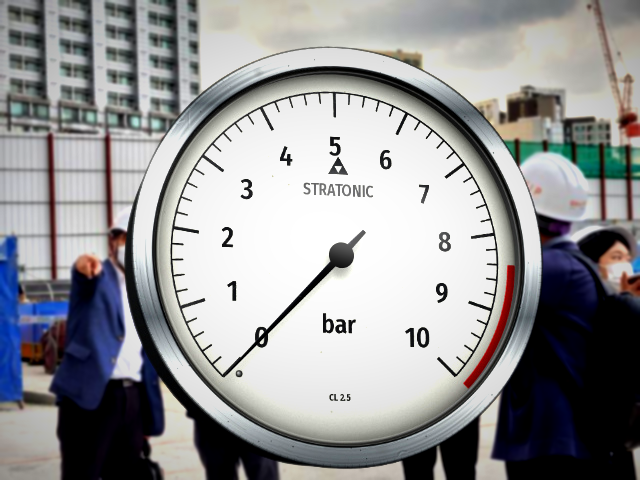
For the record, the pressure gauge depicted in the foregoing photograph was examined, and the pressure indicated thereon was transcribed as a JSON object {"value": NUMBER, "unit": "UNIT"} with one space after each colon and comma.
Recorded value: {"value": 0, "unit": "bar"}
